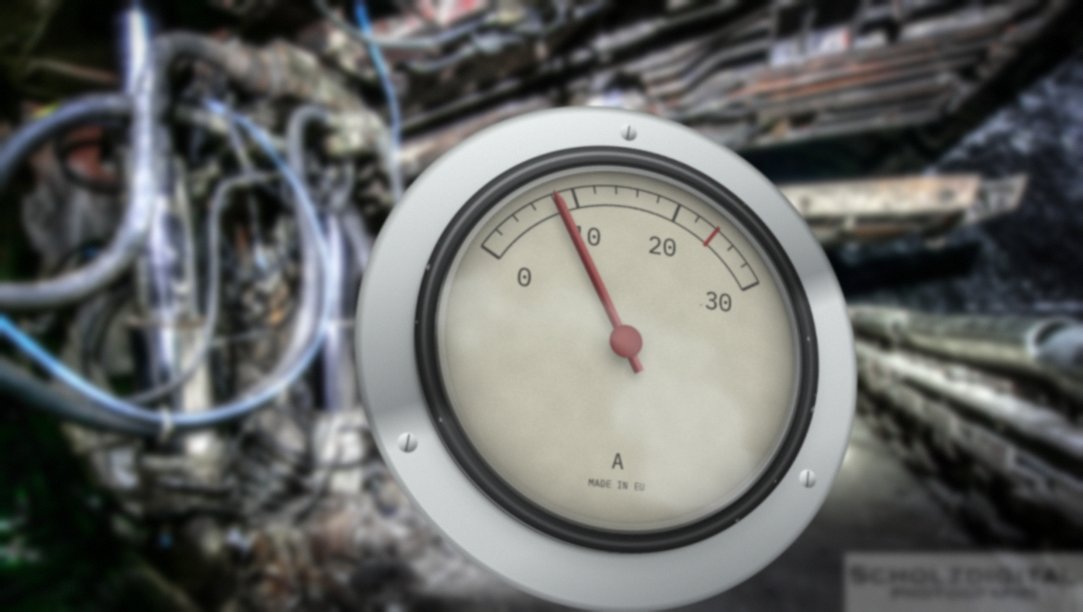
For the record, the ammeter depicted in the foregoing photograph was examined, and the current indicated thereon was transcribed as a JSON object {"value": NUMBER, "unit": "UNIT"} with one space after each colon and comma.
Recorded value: {"value": 8, "unit": "A"}
